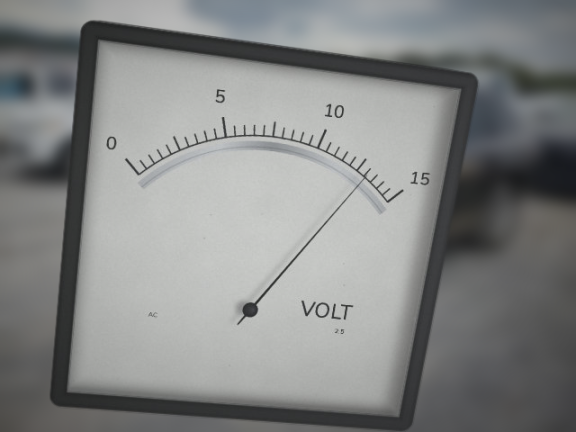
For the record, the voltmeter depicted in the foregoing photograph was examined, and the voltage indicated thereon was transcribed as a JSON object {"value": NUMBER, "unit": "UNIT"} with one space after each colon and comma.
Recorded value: {"value": 13, "unit": "V"}
